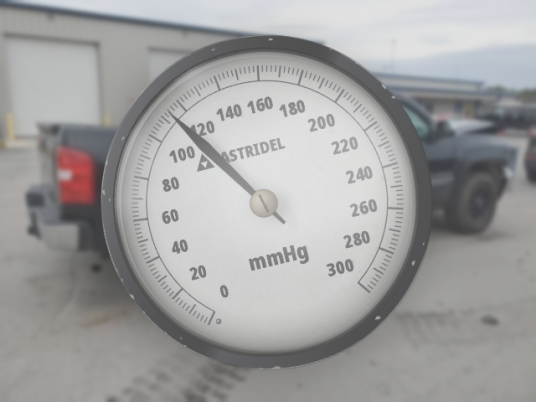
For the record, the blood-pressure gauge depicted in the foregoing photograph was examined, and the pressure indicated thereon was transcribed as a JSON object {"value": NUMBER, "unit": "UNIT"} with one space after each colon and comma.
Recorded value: {"value": 114, "unit": "mmHg"}
